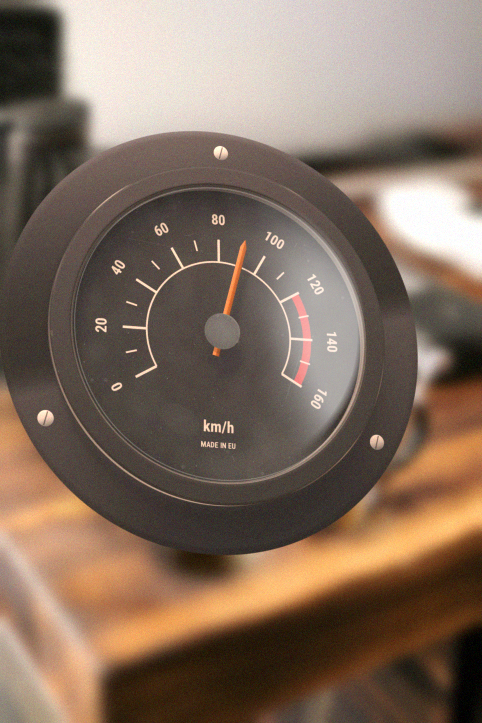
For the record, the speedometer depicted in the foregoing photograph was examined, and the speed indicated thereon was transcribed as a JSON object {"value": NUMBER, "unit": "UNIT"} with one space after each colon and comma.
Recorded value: {"value": 90, "unit": "km/h"}
